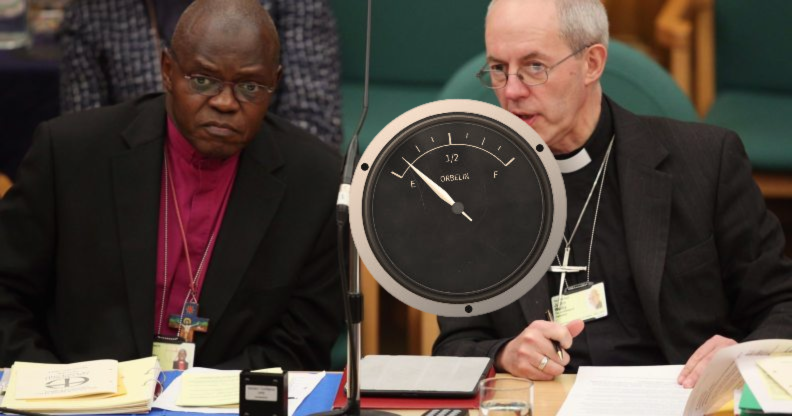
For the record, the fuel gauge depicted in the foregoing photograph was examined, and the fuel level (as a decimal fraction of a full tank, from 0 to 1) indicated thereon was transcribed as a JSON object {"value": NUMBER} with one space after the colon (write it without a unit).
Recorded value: {"value": 0.125}
